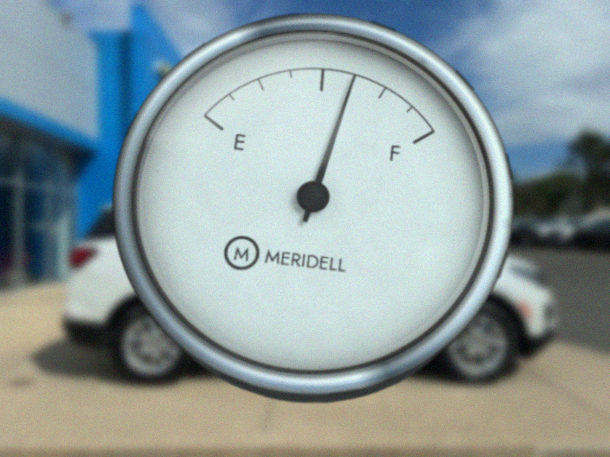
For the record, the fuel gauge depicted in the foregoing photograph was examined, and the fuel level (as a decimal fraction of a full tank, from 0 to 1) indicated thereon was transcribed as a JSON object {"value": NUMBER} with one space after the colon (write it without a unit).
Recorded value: {"value": 0.625}
